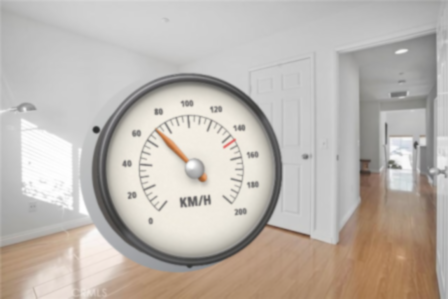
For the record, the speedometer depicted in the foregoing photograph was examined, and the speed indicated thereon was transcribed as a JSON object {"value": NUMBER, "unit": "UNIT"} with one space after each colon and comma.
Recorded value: {"value": 70, "unit": "km/h"}
